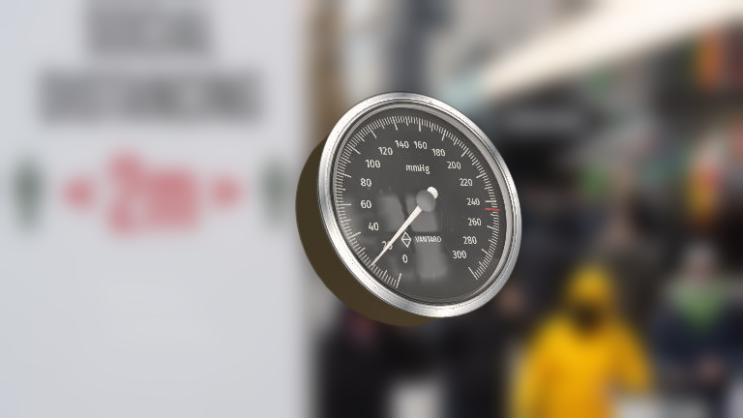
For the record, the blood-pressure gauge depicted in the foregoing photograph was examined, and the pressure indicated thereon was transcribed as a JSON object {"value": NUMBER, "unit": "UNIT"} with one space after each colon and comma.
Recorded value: {"value": 20, "unit": "mmHg"}
